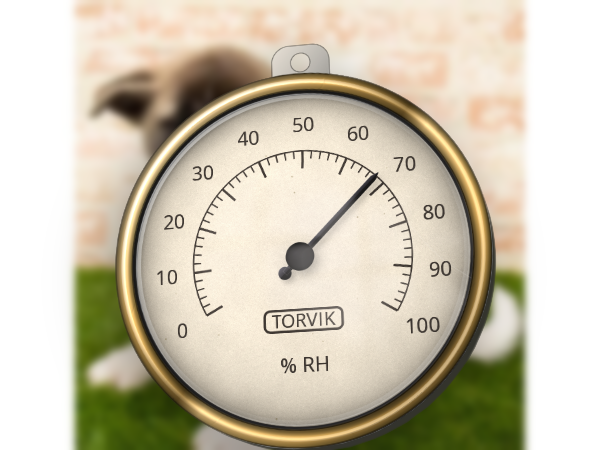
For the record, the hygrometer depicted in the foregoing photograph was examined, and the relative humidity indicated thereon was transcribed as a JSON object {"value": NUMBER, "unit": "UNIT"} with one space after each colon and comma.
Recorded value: {"value": 68, "unit": "%"}
